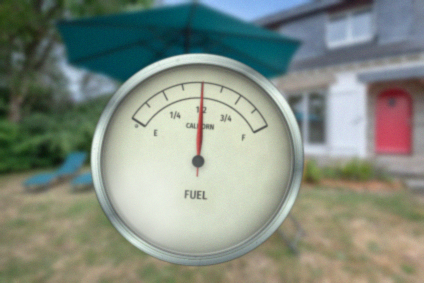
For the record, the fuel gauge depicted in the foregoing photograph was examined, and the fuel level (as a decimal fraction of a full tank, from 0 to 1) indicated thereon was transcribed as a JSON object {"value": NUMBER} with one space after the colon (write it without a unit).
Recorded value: {"value": 0.5}
